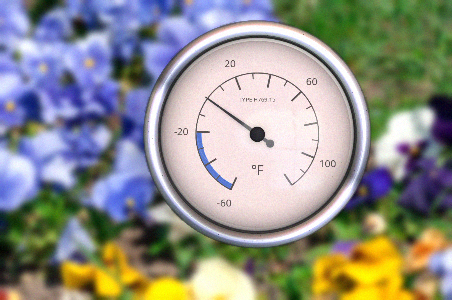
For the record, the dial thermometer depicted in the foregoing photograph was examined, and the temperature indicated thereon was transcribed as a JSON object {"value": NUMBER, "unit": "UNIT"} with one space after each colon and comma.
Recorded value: {"value": 0, "unit": "°F"}
